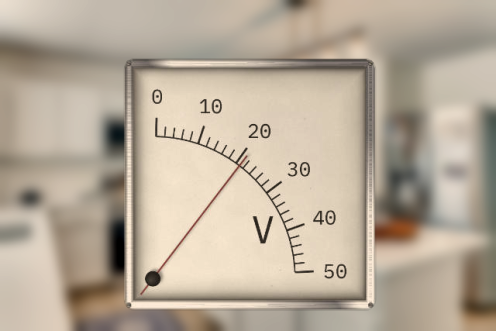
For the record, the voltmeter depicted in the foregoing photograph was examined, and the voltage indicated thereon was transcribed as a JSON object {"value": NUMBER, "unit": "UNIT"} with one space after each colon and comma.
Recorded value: {"value": 21, "unit": "V"}
